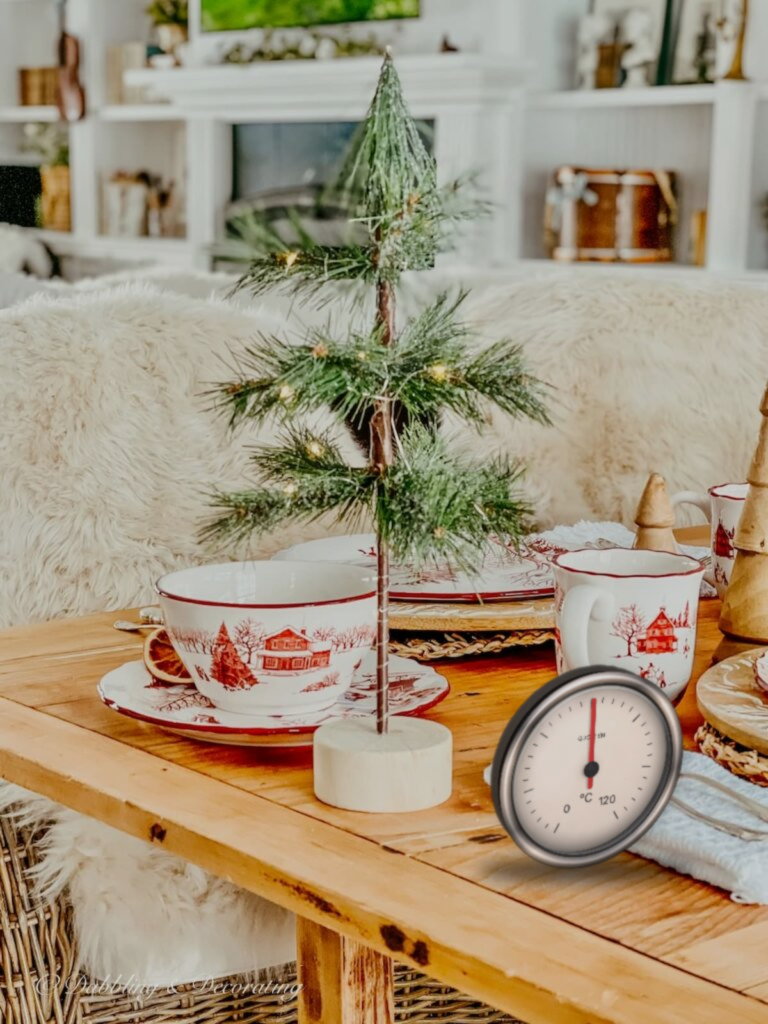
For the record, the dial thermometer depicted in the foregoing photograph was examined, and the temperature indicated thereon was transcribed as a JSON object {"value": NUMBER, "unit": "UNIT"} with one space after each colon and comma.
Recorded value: {"value": 60, "unit": "°C"}
